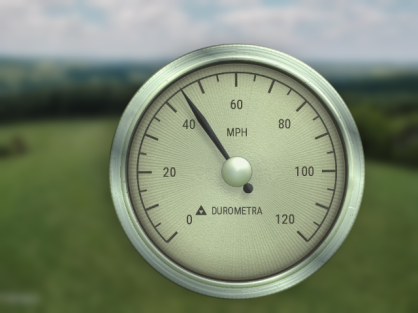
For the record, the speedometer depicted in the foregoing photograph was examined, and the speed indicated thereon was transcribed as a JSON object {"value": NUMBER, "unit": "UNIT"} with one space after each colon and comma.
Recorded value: {"value": 45, "unit": "mph"}
